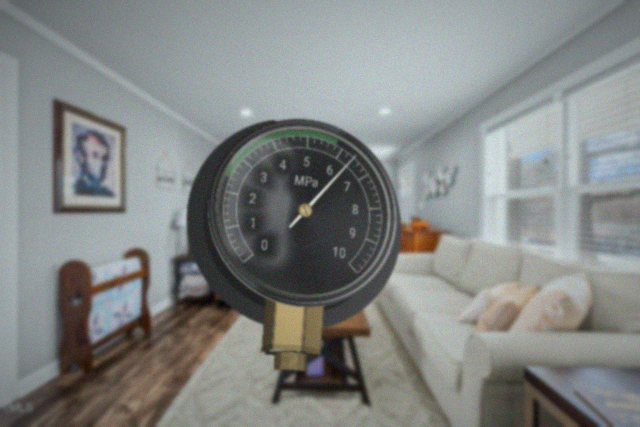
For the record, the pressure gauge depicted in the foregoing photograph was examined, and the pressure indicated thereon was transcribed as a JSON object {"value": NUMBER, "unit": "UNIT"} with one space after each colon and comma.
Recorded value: {"value": 6.4, "unit": "MPa"}
